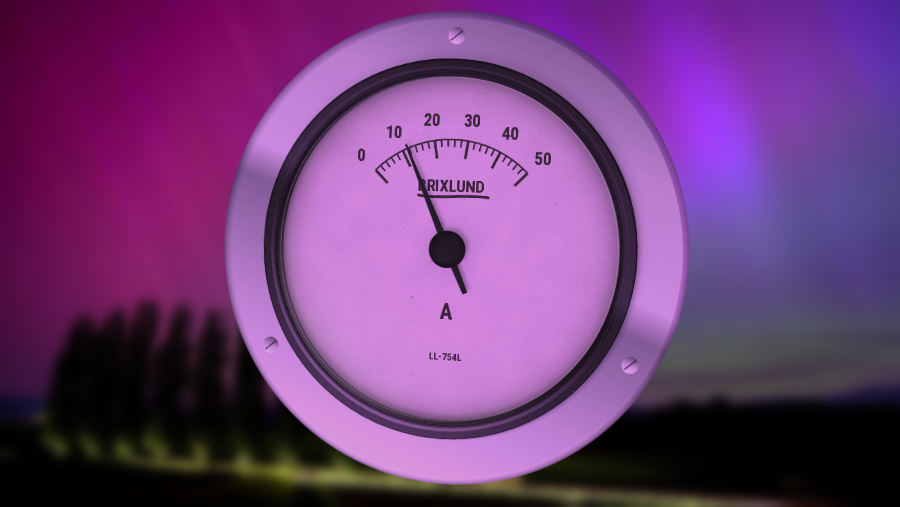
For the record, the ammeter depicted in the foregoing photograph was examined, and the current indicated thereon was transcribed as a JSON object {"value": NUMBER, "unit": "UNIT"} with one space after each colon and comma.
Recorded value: {"value": 12, "unit": "A"}
